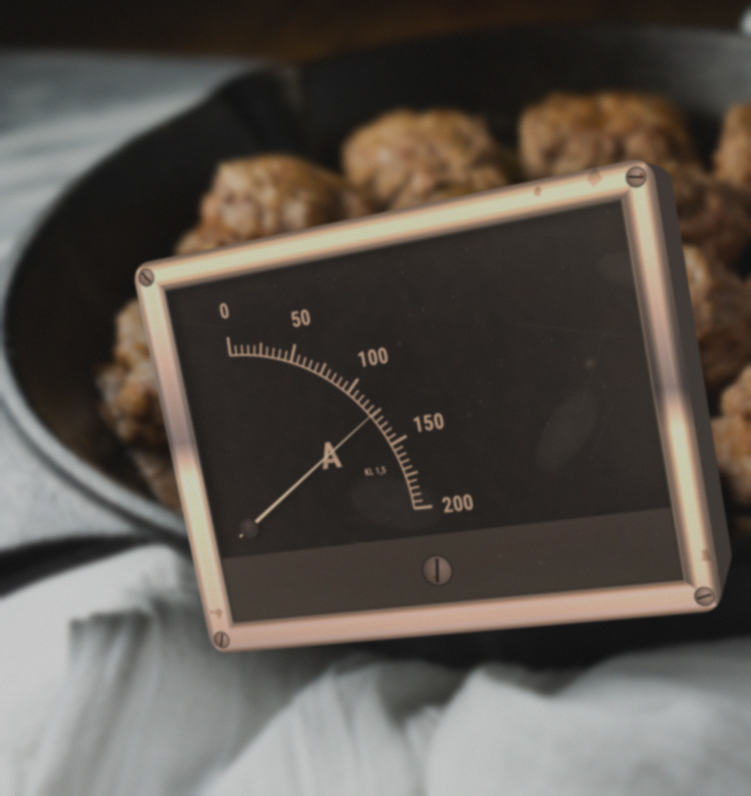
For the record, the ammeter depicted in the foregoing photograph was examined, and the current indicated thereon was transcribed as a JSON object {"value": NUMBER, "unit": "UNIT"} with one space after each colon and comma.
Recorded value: {"value": 125, "unit": "A"}
